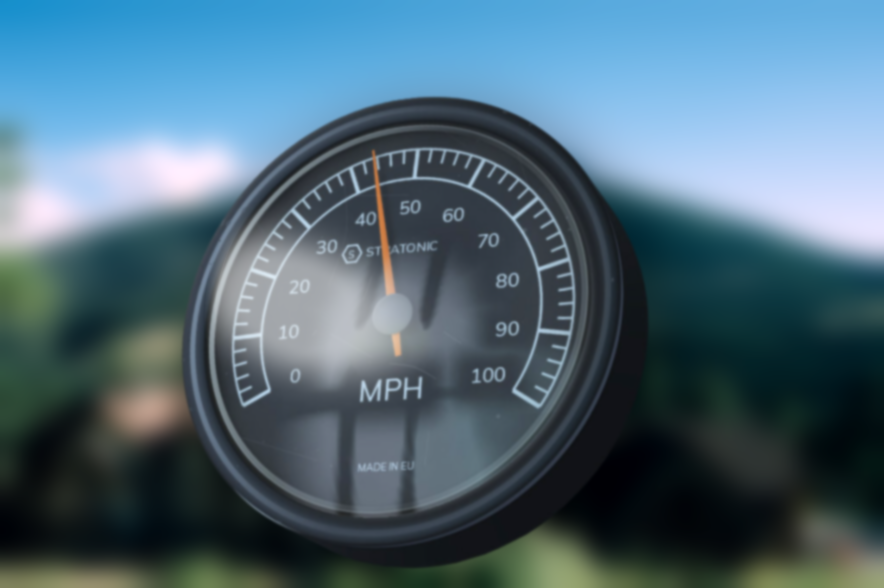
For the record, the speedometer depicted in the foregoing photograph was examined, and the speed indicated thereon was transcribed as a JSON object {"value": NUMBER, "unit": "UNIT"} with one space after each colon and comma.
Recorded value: {"value": 44, "unit": "mph"}
